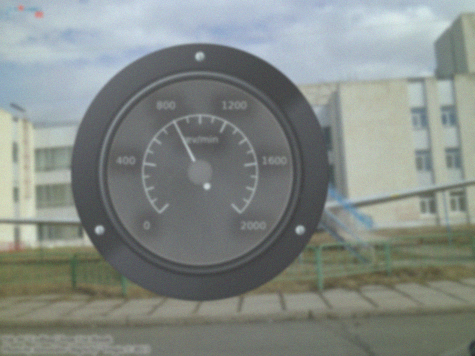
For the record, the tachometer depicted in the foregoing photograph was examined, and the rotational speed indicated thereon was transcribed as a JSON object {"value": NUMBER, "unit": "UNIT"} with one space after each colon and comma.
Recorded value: {"value": 800, "unit": "rpm"}
